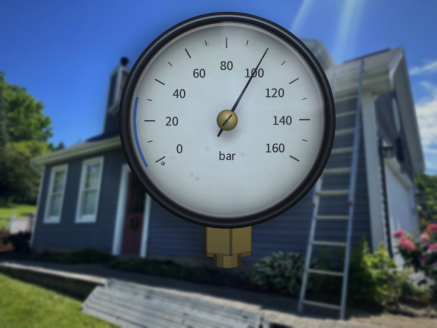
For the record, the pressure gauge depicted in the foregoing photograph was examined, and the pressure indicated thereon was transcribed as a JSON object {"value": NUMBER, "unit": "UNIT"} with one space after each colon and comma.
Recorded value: {"value": 100, "unit": "bar"}
